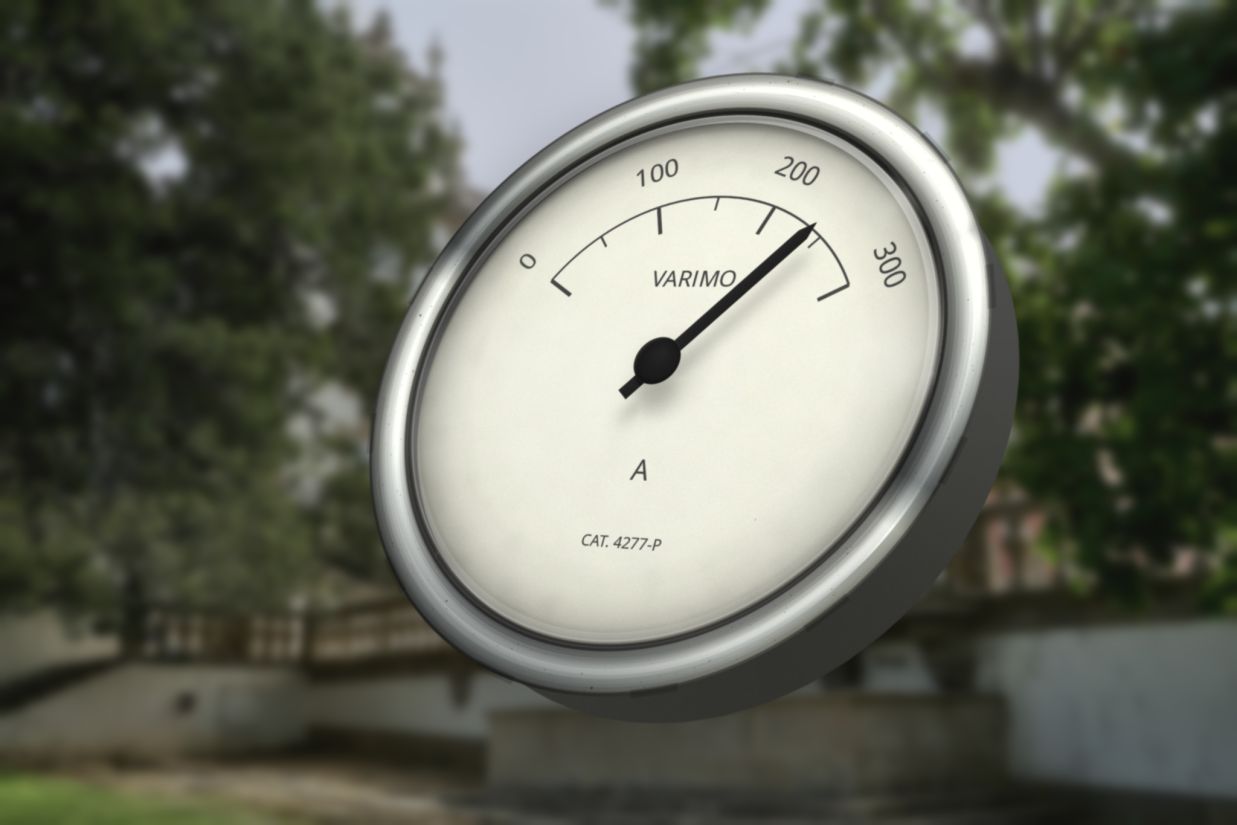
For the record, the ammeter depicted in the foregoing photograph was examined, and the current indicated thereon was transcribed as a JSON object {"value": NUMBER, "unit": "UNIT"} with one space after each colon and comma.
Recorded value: {"value": 250, "unit": "A"}
